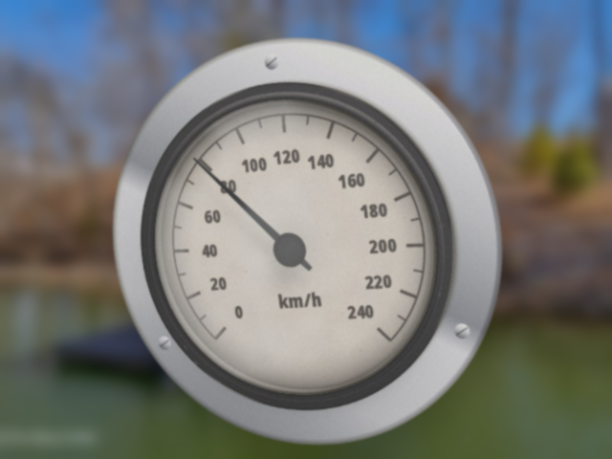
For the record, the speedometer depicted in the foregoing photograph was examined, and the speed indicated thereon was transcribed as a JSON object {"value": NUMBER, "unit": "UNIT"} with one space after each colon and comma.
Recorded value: {"value": 80, "unit": "km/h"}
